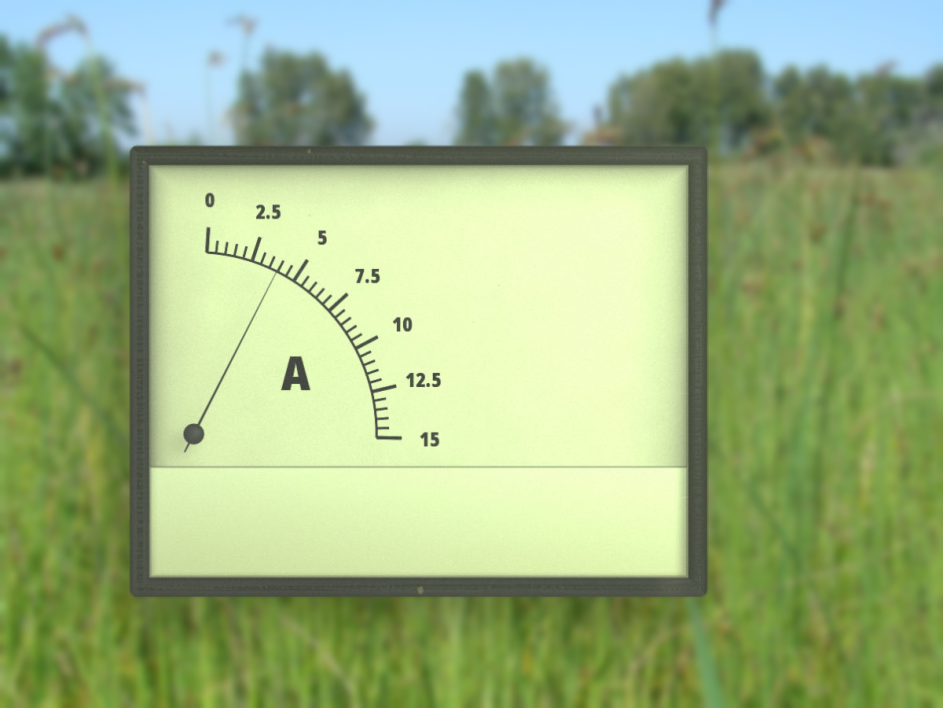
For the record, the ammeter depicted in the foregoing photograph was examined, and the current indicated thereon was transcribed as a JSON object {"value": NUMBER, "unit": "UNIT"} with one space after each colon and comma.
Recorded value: {"value": 4, "unit": "A"}
